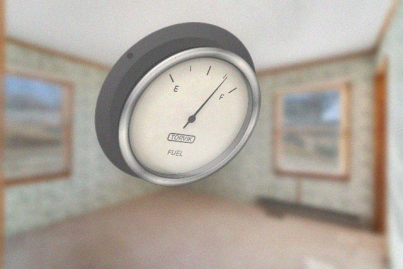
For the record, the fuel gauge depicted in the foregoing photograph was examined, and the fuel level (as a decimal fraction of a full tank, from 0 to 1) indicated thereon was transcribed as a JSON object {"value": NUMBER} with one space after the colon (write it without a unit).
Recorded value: {"value": 0.75}
